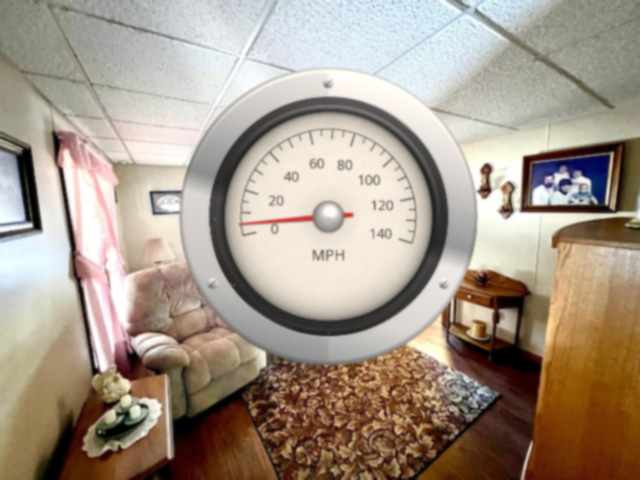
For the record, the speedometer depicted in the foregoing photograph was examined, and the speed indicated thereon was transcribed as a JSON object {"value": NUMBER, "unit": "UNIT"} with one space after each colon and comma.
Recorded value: {"value": 5, "unit": "mph"}
